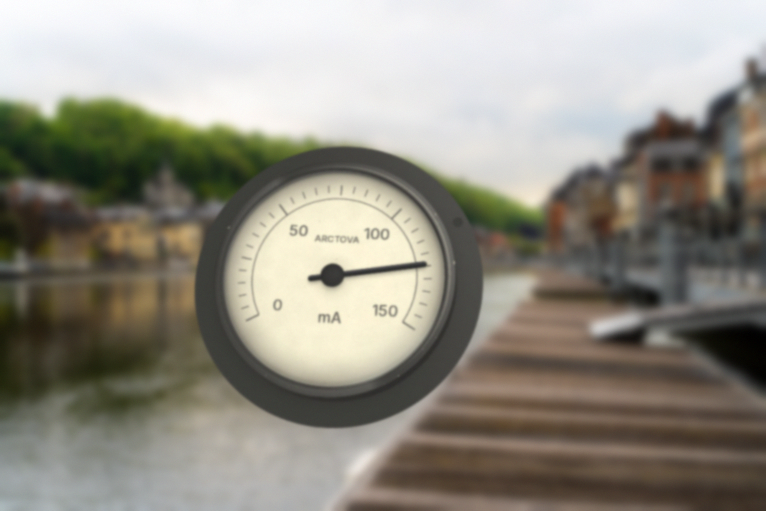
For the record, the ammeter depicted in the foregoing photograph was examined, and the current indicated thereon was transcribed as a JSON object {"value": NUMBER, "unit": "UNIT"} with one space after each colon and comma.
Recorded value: {"value": 125, "unit": "mA"}
